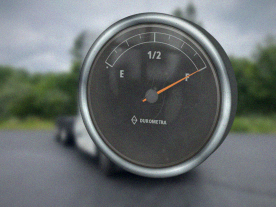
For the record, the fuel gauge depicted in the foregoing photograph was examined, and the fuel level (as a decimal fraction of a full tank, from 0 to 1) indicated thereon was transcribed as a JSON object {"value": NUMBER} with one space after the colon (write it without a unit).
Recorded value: {"value": 1}
